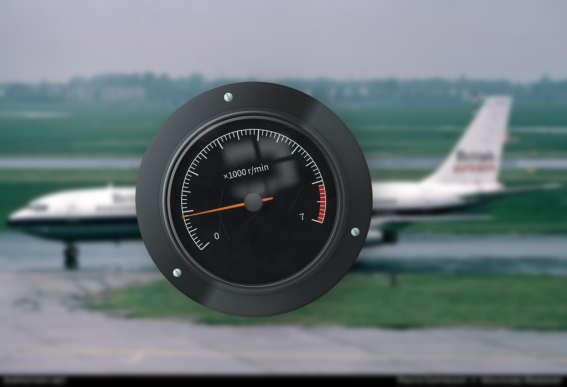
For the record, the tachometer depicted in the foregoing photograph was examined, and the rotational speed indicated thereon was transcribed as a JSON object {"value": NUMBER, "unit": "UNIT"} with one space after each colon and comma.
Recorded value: {"value": 900, "unit": "rpm"}
